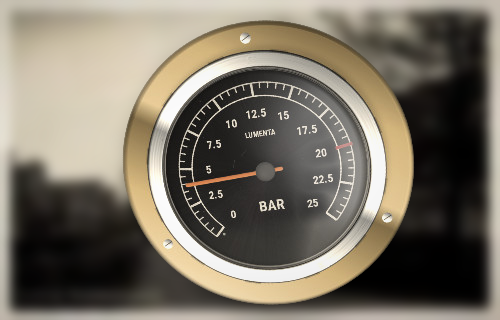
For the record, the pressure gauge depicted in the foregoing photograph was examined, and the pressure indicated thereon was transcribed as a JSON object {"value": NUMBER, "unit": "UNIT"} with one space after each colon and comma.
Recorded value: {"value": 4, "unit": "bar"}
